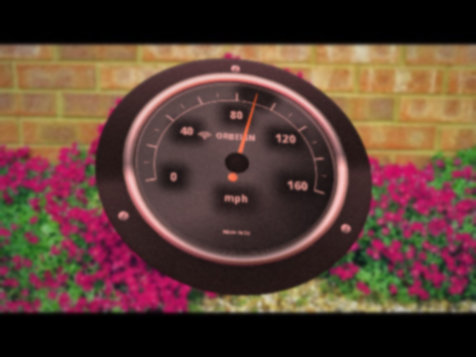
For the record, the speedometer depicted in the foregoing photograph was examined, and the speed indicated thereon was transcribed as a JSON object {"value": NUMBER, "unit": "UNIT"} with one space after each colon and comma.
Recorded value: {"value": 90, "unit": "mph"}
